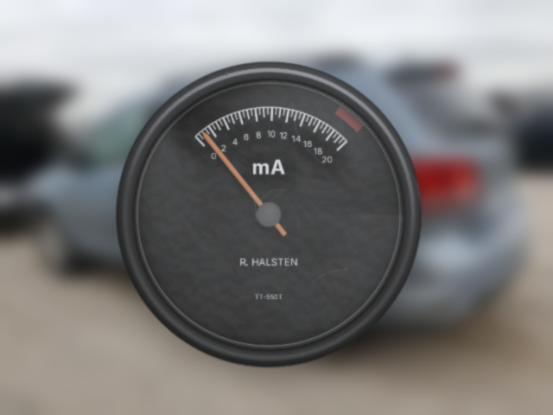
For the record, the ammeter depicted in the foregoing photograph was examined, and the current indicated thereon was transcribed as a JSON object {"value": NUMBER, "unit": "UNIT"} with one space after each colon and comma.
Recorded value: {"value": 1, "unit": "mA"}
